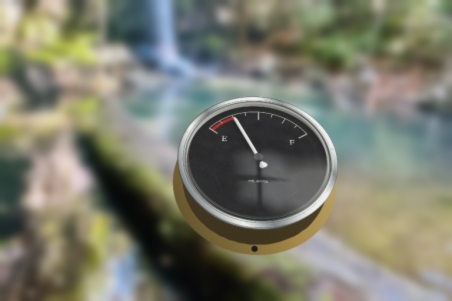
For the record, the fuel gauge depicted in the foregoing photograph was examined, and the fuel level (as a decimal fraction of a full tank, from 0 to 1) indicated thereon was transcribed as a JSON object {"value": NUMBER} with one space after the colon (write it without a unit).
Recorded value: {"value": 0.25}
